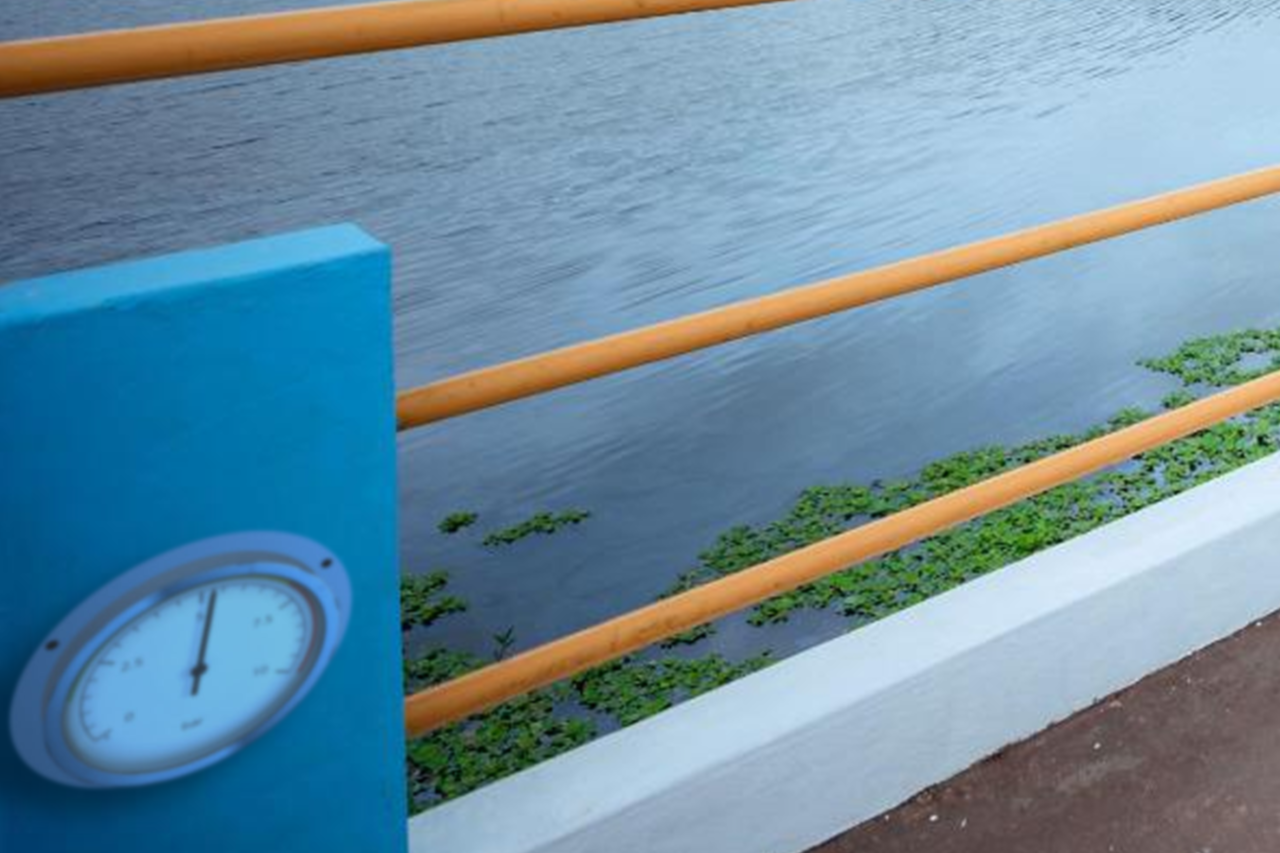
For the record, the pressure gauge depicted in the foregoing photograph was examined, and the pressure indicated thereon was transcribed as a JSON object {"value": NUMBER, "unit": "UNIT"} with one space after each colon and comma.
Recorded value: {"value": 5.25, "unit": "bar"}
